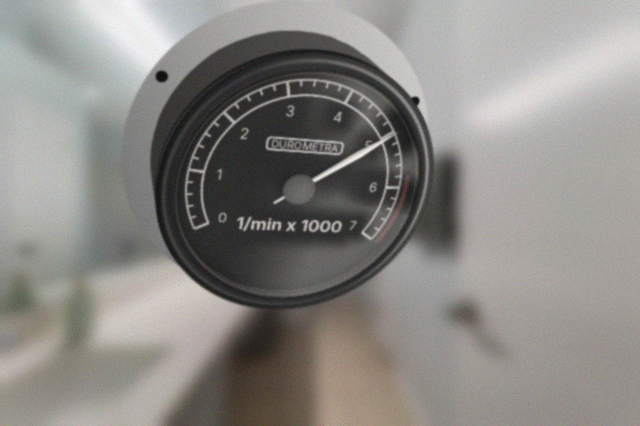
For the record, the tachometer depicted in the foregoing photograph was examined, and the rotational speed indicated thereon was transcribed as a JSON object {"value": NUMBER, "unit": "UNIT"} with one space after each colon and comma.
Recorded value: {"value": 5000, "unit": "rpm"}
